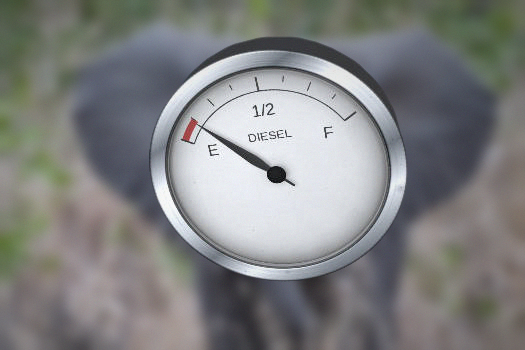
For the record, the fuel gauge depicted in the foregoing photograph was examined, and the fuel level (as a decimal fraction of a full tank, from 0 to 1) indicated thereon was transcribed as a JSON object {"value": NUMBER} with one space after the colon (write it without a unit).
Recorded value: {"value": 0.125}
